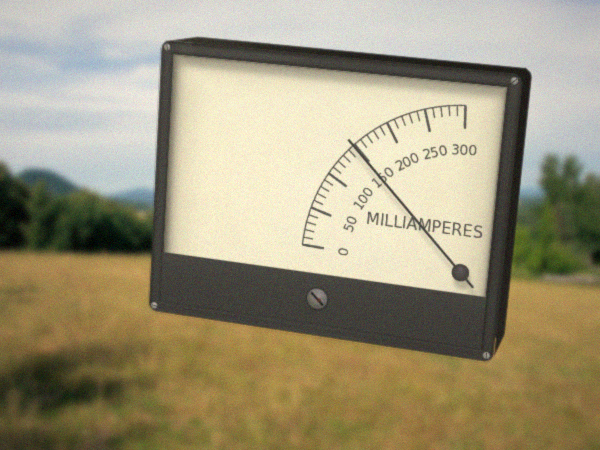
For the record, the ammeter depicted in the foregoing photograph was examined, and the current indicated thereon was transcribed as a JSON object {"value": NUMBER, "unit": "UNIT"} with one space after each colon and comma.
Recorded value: {"value": 150, "unit": "mA"}
